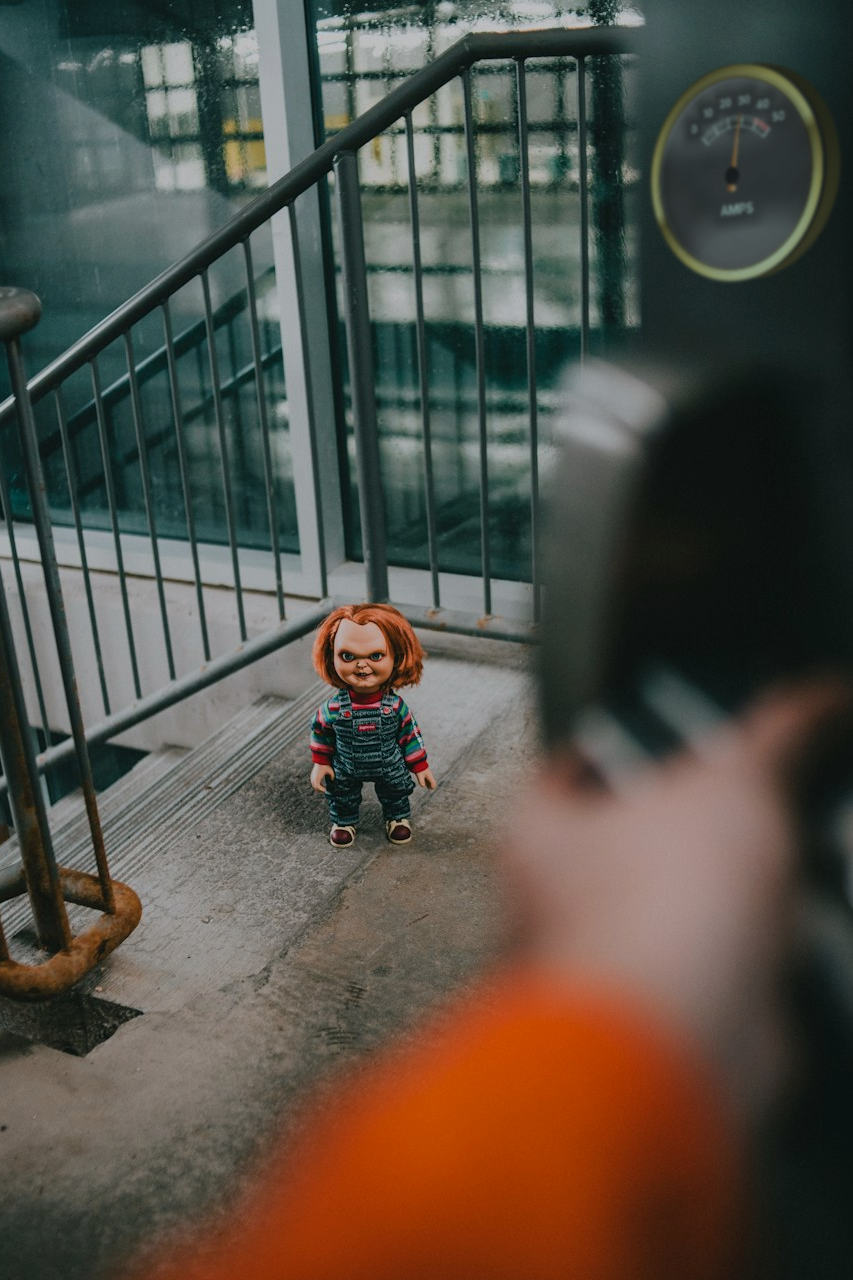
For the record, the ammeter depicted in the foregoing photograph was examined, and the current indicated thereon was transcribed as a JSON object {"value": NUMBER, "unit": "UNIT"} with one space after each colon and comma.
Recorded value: {"value": 30, "unit": "A"}
